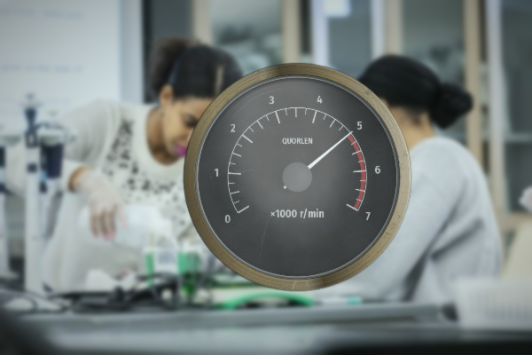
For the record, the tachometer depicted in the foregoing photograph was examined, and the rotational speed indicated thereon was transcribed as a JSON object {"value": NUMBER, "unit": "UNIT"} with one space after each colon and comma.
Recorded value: {"value": 5000, "unit": "rpm"}
